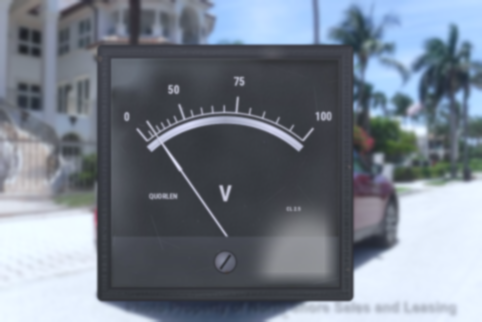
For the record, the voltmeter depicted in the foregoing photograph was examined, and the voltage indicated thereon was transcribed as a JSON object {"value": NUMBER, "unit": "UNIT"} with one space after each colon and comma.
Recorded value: {"value": 25, "unit": "V"}
